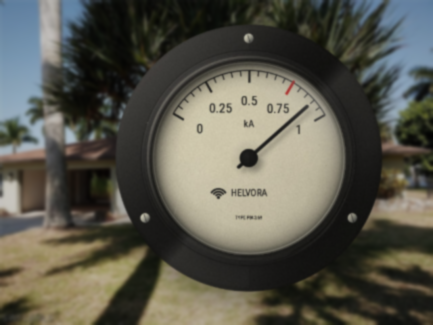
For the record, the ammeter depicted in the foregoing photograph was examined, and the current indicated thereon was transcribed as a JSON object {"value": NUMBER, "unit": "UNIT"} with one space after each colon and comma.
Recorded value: {"value": 0.9, "unit": "kA"}
